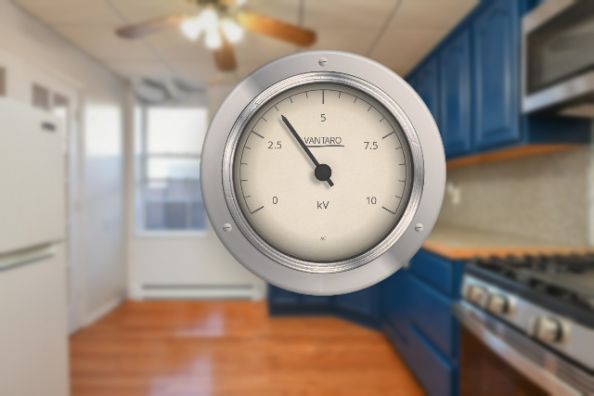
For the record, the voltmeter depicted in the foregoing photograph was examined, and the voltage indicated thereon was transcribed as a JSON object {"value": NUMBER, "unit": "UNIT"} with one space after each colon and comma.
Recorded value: {"value": 3.5, "unit": "kV"}
